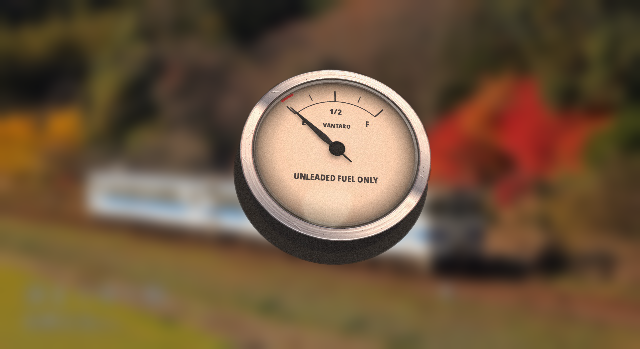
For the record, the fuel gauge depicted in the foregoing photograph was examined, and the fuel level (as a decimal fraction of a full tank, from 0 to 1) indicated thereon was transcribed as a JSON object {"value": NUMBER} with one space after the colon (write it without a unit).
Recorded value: {"value": 0}
